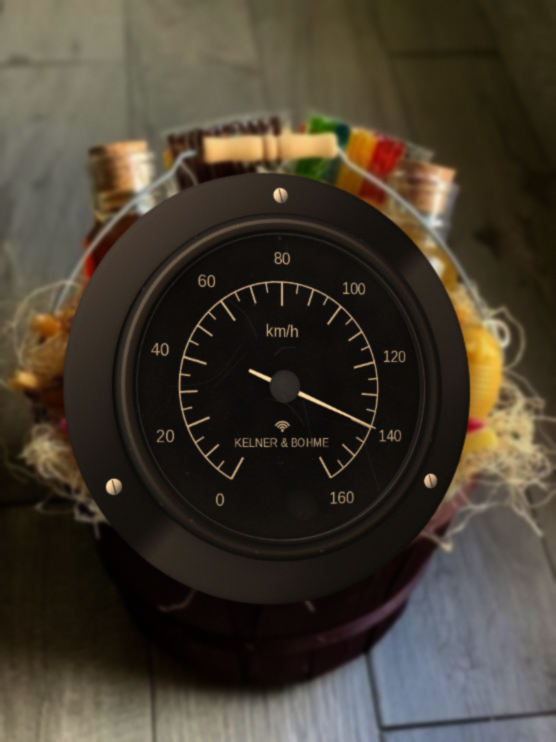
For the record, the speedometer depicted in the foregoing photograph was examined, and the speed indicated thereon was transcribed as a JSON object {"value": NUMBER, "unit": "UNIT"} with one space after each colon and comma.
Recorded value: {"value": 140, "unit": "km/h"}
